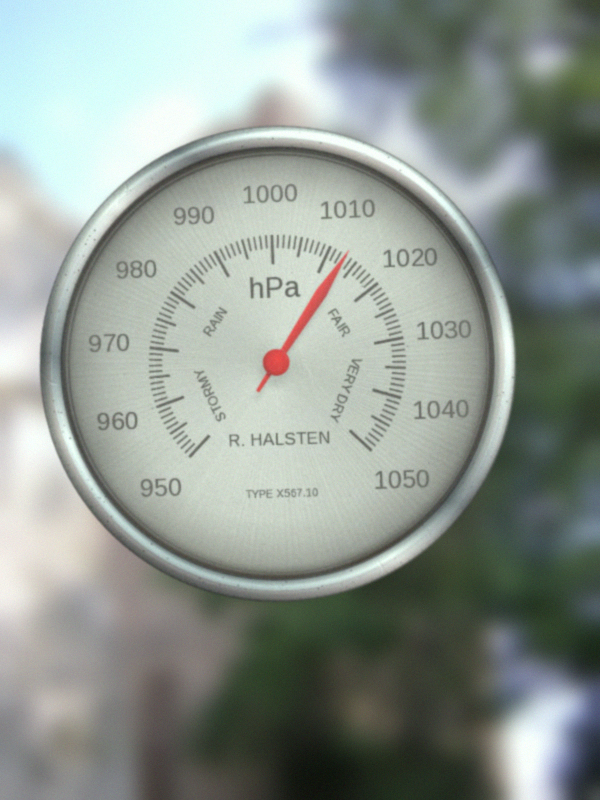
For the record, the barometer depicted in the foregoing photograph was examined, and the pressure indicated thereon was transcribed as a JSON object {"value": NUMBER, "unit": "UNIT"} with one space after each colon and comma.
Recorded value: {"value": 1013, "unit": "hPa"}
